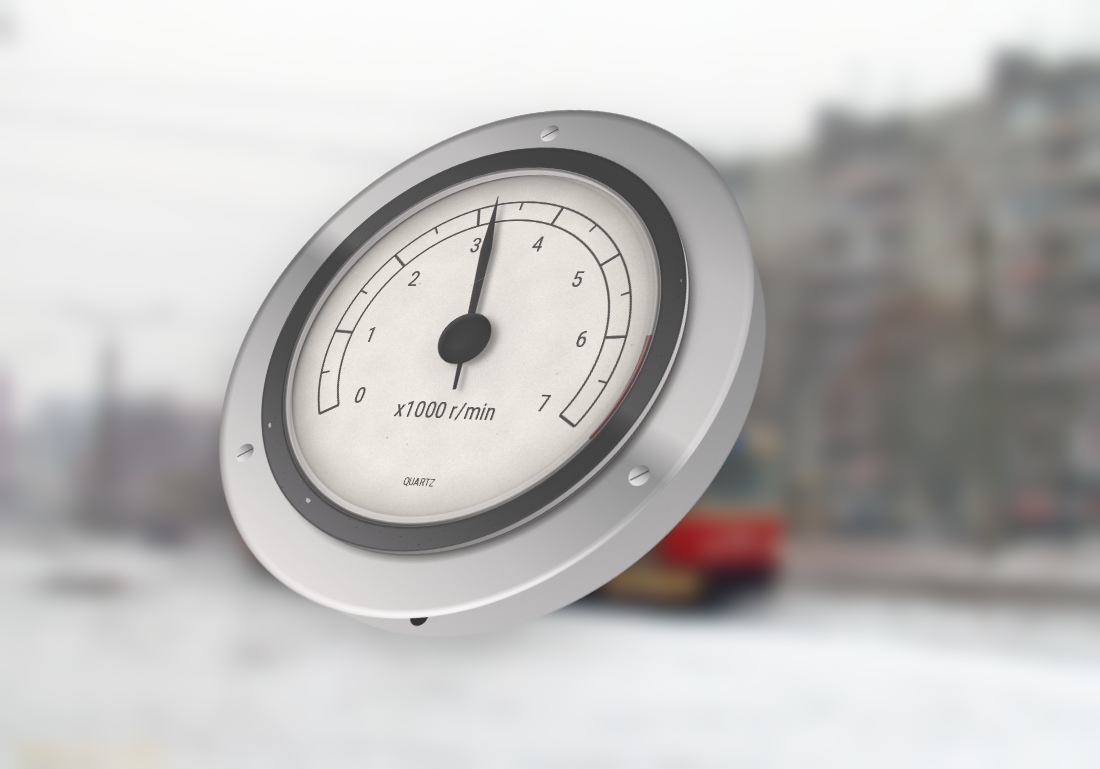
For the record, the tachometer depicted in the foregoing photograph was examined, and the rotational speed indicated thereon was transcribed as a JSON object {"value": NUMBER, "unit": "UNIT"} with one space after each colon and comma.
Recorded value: {"value": 3250, "unit": "rpm"}
